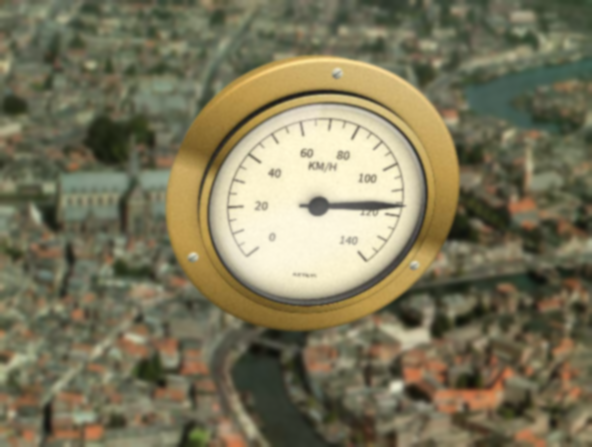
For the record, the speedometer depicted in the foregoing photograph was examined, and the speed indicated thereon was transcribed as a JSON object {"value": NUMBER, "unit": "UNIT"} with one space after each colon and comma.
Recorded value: {"value": 115, "unit": "km/h"}
